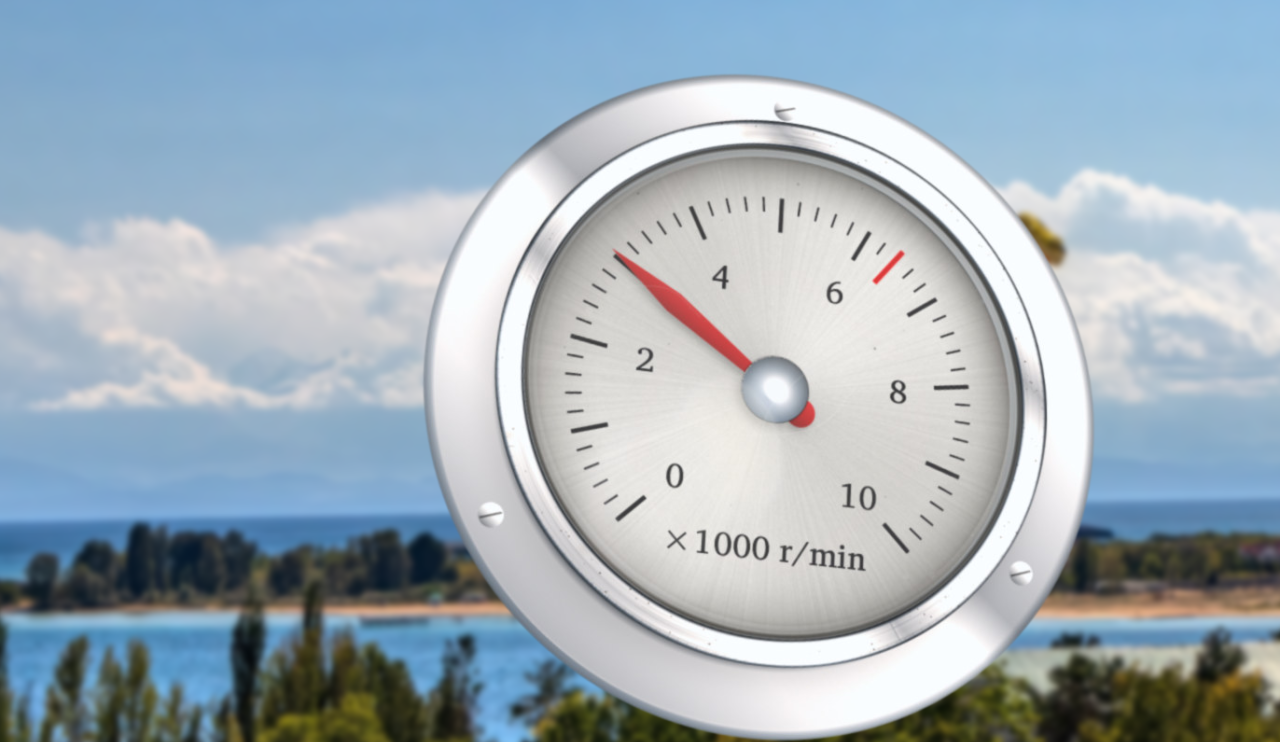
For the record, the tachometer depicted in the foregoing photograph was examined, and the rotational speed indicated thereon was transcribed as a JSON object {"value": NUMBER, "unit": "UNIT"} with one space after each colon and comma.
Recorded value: {"value": 3000, "unit": "rpm"}
